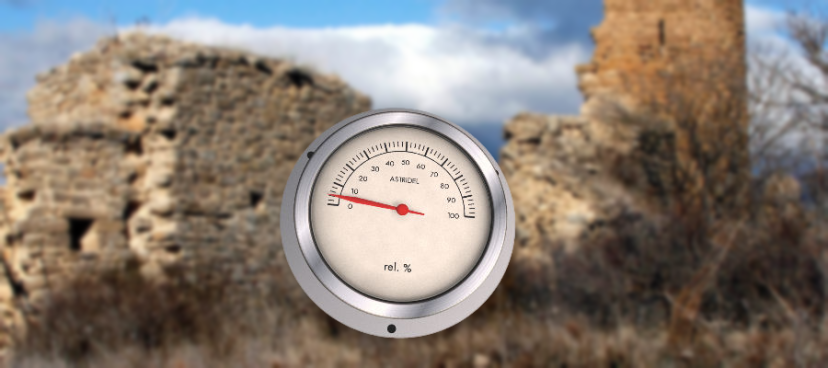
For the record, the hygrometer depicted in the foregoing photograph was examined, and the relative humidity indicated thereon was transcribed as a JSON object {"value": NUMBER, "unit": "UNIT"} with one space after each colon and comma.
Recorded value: {"value": 4, "unit": "%"}
